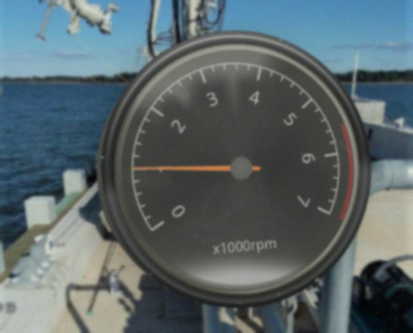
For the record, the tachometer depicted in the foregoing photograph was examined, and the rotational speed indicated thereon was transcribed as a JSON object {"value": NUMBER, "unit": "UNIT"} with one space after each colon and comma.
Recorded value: {"value": 1000, "unit": "rpm"}
